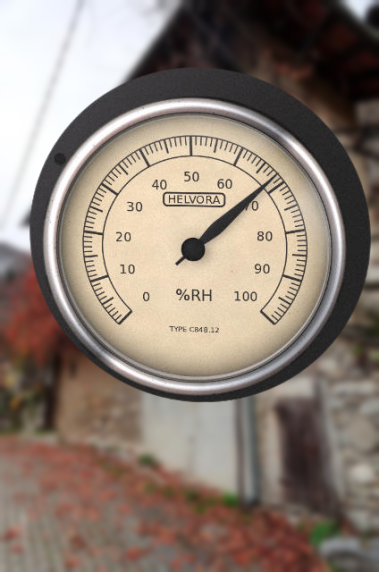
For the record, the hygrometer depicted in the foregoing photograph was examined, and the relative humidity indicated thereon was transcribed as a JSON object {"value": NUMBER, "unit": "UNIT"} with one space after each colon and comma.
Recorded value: {"value": 68, "unit": "%"}
